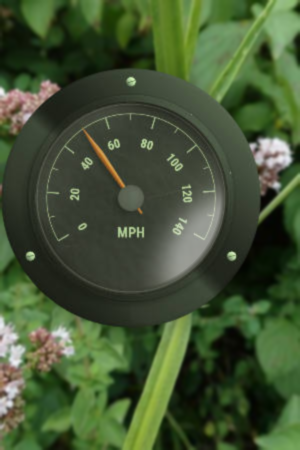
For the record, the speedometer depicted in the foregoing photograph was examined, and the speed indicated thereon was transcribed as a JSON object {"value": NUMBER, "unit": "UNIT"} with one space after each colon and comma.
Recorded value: {"value": 50, "unit": "mph"}
